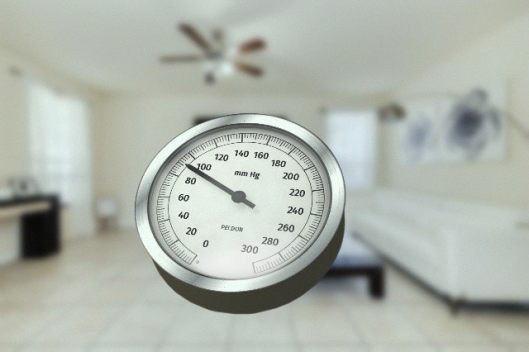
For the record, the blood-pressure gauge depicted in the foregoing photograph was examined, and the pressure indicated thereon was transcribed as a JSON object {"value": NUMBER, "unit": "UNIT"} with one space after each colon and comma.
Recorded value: {"value": 90, "unit": "mmHg"}
